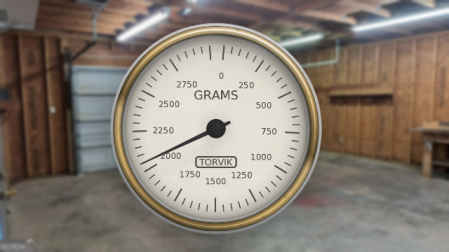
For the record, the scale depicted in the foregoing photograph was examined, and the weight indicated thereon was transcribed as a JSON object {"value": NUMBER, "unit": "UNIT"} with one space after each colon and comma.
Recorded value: {"value": 2050, "unit": "g"}
